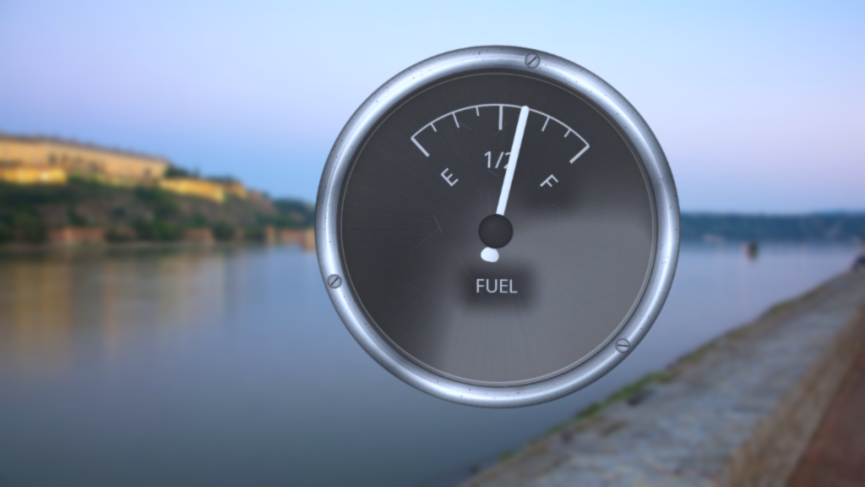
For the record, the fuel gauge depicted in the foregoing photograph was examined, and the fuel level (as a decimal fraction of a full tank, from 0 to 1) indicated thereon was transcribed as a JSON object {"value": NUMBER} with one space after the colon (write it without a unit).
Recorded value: {"value": 0.625}
